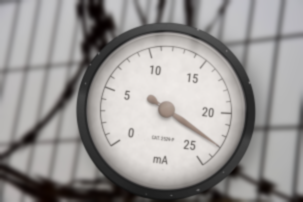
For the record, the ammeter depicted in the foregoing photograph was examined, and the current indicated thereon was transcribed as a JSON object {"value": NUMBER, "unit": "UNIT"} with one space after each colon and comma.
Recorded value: {"value": 23, "unit": "mA"}
